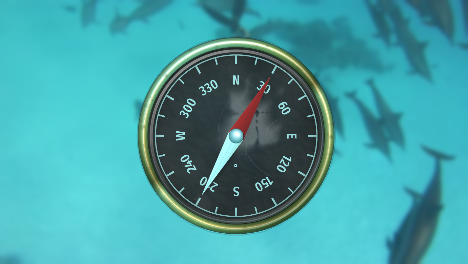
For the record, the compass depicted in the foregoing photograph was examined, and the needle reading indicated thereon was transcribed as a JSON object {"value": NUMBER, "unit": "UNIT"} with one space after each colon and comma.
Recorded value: {"value": 30, "unit": "°"}
